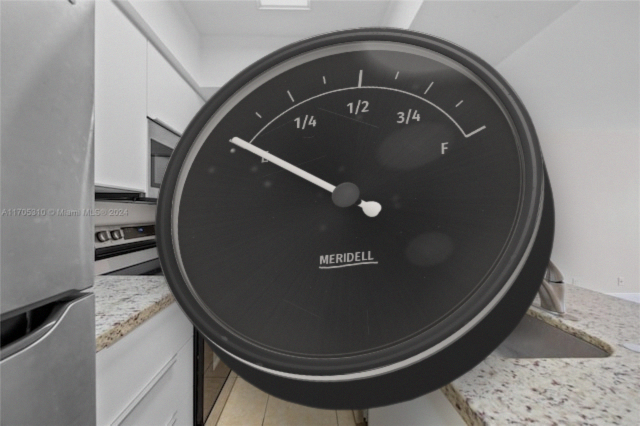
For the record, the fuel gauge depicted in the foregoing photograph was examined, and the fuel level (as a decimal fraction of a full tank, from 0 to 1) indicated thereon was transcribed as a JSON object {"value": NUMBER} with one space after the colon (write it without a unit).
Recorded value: {"value": 0}
